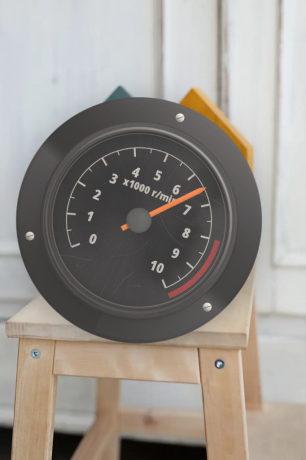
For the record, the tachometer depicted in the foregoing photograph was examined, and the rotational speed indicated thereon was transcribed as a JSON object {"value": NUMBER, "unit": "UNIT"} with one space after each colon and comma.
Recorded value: {"value": 6500, "unit": "rpm"}
